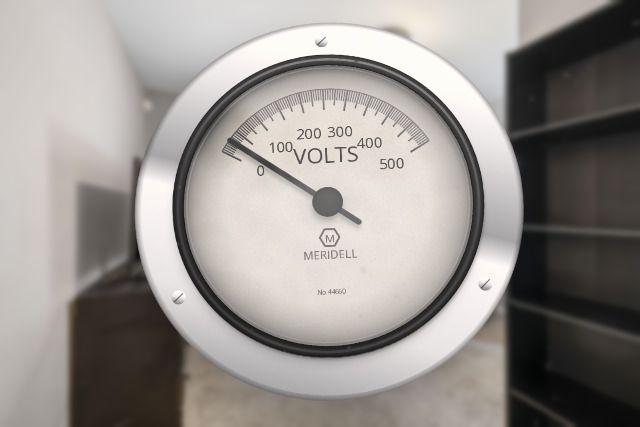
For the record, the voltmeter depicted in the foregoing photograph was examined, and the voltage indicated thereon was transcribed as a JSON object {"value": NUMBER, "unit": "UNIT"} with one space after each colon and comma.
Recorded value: {"value": 25, "unit": "V"}
